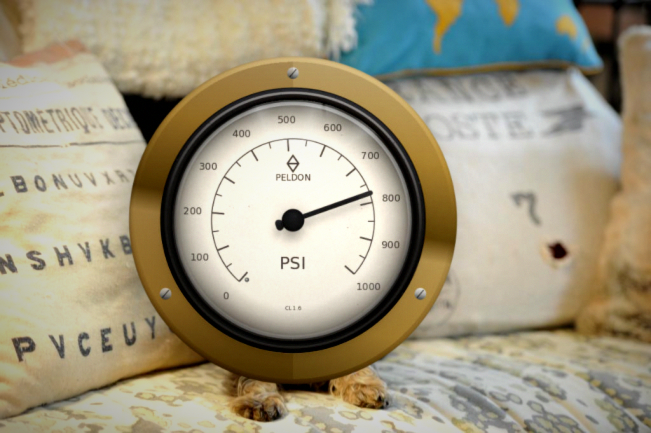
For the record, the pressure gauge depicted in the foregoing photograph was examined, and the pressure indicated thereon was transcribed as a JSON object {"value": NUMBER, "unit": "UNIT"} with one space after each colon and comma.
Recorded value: {"value": 775, "unit": "psi"}
